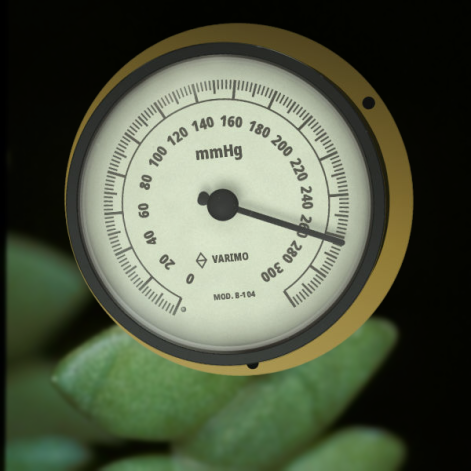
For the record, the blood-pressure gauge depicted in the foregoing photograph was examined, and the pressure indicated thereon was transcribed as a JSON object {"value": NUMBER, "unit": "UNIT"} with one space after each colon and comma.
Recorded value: {"value": 262, "unit": "mmHg"}
